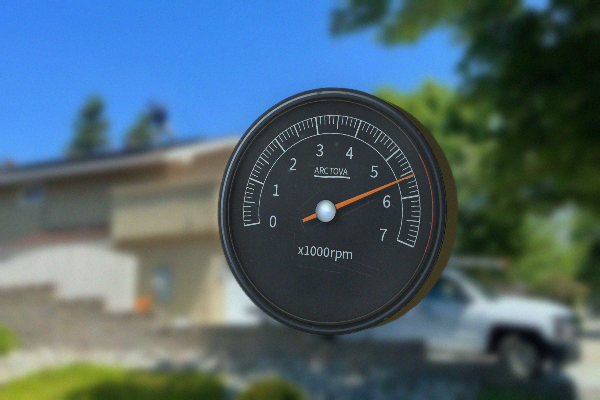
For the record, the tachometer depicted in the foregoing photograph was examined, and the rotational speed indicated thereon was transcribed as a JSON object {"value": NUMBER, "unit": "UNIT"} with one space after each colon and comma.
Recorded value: {"value": 5600, "unit": "rpm"}
